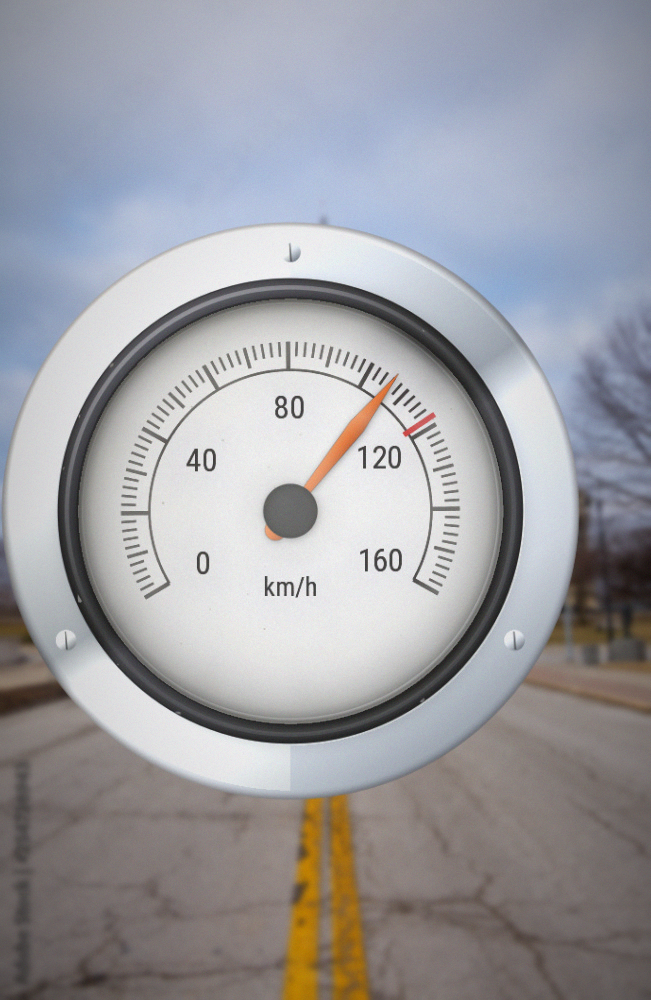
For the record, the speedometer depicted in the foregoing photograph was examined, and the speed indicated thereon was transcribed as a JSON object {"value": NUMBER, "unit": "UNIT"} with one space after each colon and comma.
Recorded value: {"value": 106, "unit": "km/h"}
